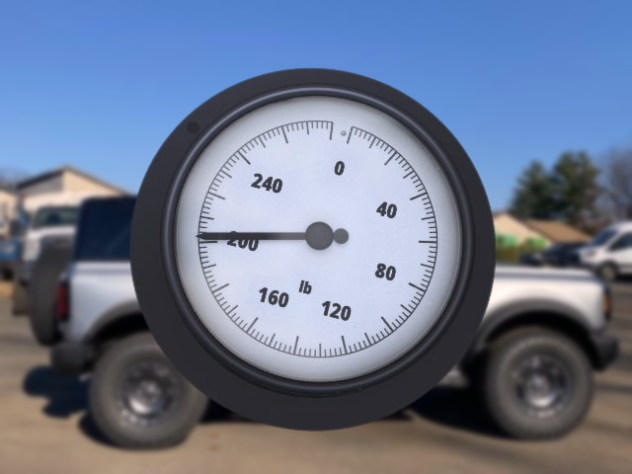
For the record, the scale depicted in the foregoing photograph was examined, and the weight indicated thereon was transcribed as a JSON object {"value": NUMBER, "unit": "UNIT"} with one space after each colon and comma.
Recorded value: {"value": 202, "unit": "lb"}
